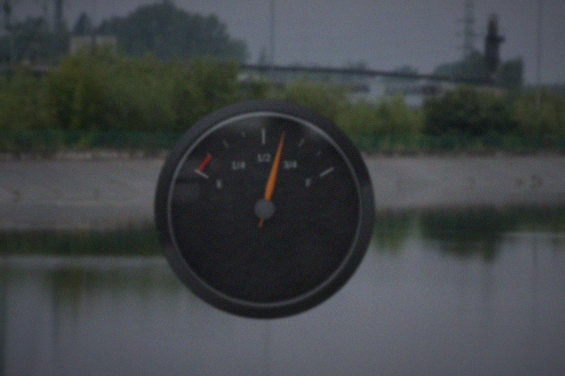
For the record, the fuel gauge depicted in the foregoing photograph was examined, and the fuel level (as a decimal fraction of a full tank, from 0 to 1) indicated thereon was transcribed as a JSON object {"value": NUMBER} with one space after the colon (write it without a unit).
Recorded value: {"value": 0.625}
